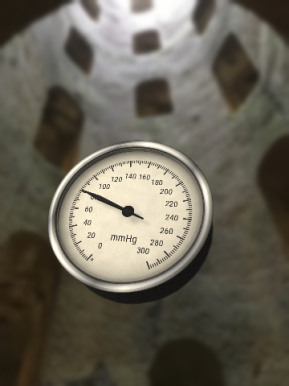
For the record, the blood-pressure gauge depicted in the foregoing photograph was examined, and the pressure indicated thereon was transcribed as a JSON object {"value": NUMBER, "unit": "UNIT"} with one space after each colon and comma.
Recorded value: {"value": 80, "unit": "mmHg"}
